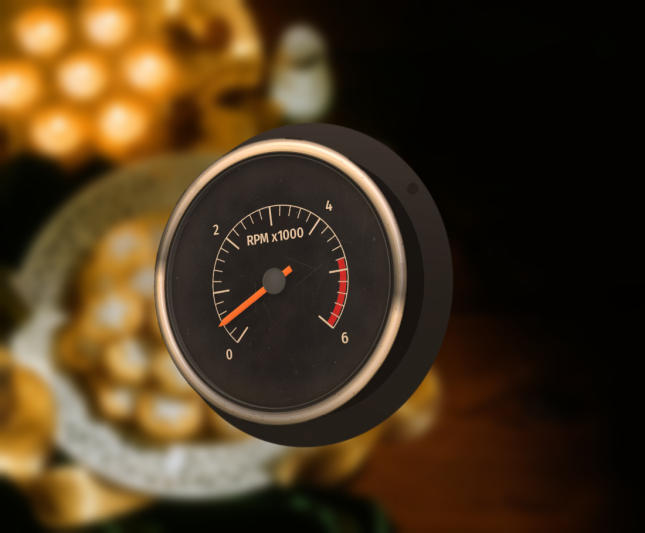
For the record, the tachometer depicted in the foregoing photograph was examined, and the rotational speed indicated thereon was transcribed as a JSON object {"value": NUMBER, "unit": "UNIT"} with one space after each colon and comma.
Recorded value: {"value": 400, "unit": "rpm"}
